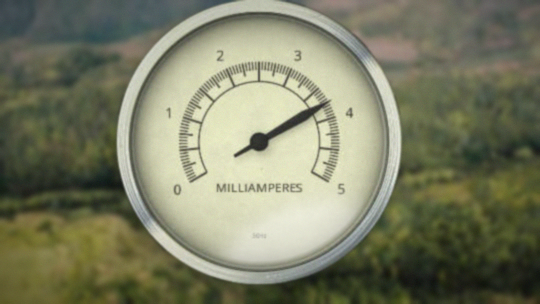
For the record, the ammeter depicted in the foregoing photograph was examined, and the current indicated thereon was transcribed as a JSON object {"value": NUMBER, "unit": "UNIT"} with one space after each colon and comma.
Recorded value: {"value": 3.75, "unit": "mA"}
